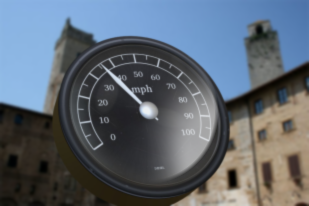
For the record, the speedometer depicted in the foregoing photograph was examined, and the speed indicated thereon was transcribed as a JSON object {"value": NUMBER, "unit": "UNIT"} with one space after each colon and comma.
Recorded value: {"value": 35, "unit": "mph"}
